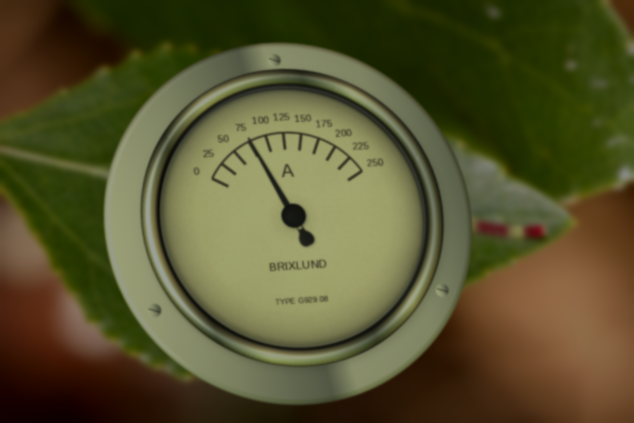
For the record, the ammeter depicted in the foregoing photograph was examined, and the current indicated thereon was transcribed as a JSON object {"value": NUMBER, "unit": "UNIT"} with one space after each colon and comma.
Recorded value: {"value": 75, "unit": "A"}
